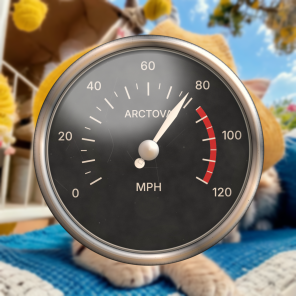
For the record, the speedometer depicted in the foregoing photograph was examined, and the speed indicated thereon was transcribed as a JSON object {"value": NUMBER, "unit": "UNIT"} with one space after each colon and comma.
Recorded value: {"value": 77.5, "unit": "mph"}
